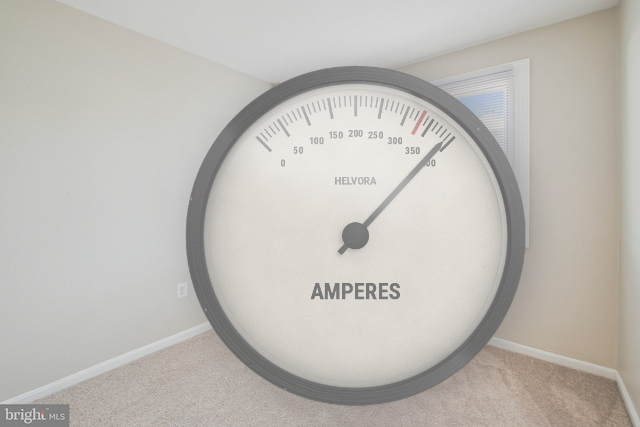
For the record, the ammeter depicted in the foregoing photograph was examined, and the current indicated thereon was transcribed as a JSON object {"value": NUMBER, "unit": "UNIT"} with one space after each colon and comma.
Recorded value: {"value": 390, "unit": "A"}
